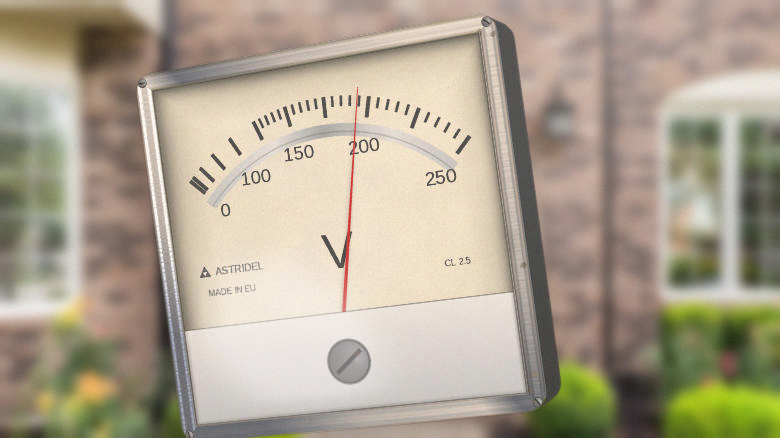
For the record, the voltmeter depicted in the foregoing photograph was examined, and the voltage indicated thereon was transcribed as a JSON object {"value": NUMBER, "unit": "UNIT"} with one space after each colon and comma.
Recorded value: {"value": 195, "unit": "V"}
